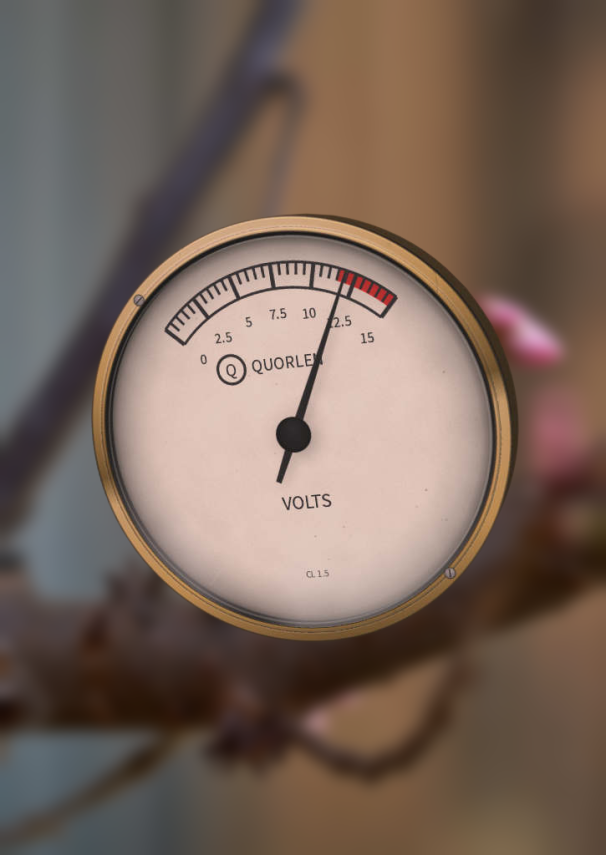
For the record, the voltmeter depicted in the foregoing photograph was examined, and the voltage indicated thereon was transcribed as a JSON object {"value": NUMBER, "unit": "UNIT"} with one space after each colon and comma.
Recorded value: {"value": 12, "unit": "V"}
